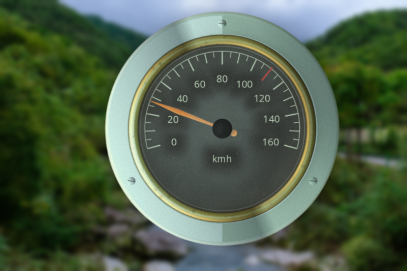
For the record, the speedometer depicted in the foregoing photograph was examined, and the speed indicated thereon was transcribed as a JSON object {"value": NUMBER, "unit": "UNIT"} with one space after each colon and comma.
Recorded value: {"value": 27.5, "unit": "km/h"}
